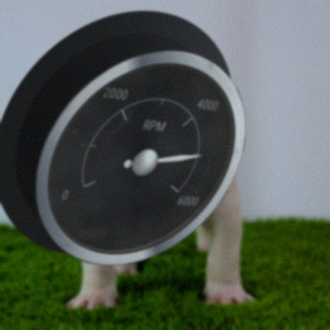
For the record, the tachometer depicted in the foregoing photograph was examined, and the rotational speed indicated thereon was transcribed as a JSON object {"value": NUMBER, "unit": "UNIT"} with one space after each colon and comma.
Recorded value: {"value": 5000, "unit": "rpm"}
